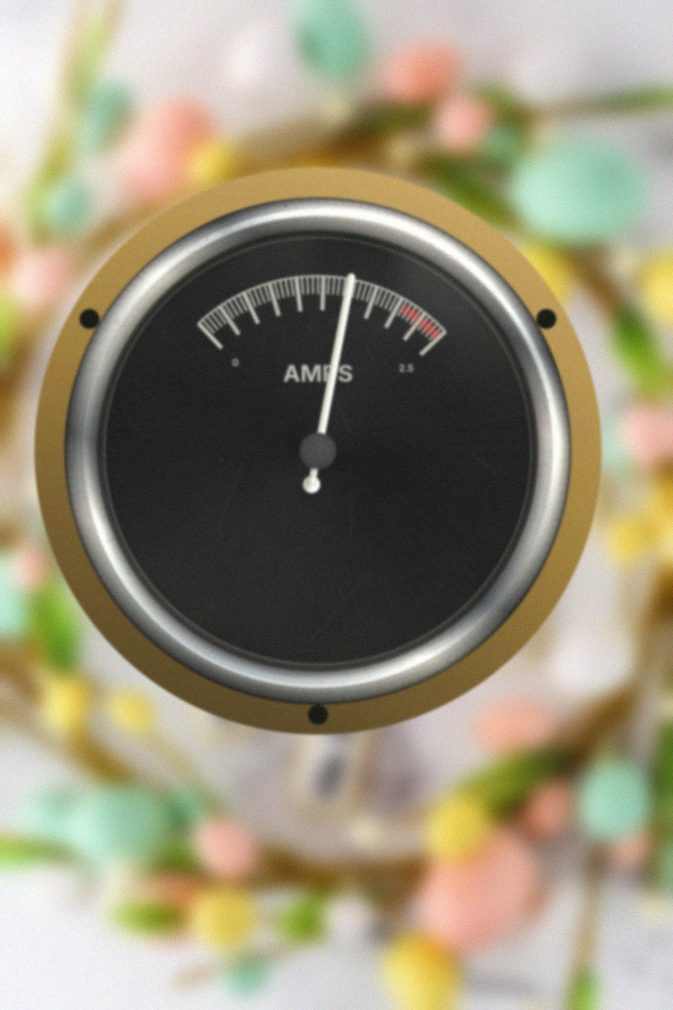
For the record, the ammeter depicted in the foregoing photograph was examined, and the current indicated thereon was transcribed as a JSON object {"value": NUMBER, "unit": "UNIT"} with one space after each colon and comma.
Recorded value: {"value": 1.5, "unit": "A"}
